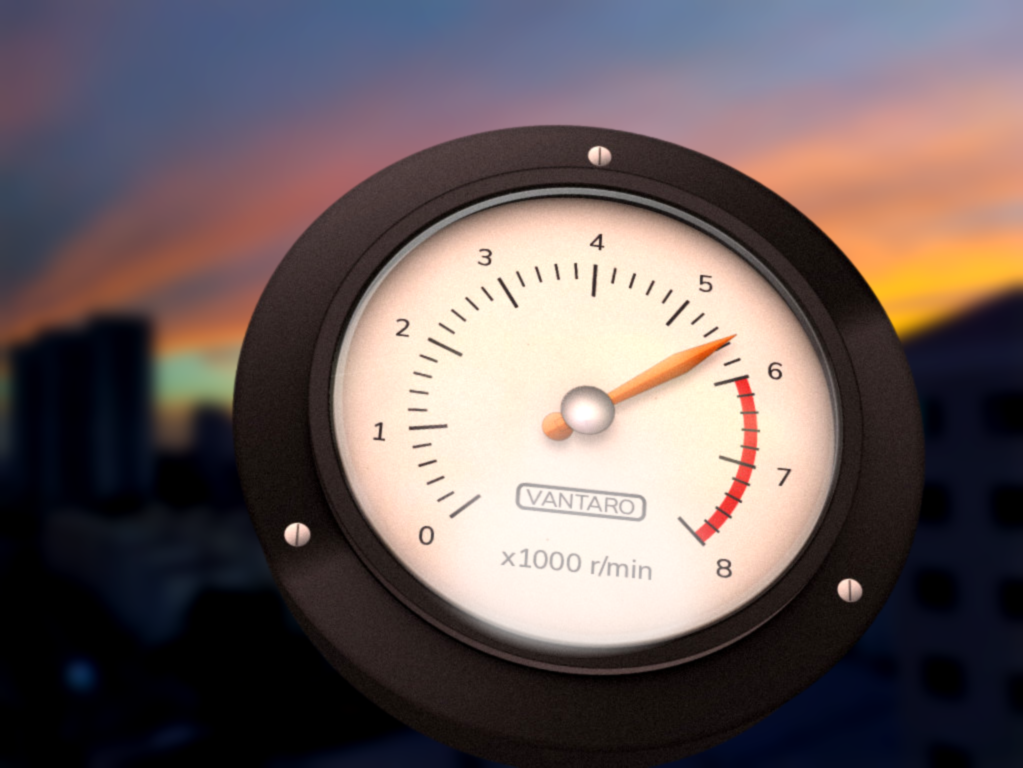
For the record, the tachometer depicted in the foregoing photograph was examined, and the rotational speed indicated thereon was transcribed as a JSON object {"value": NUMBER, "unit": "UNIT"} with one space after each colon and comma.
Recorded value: {"value": 5600, "unit": "rpm"}
